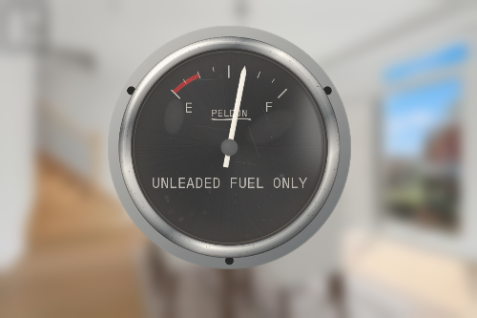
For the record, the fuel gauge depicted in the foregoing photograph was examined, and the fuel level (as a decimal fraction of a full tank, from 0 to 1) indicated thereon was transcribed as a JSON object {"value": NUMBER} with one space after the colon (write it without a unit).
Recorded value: {"value": 0.625}
